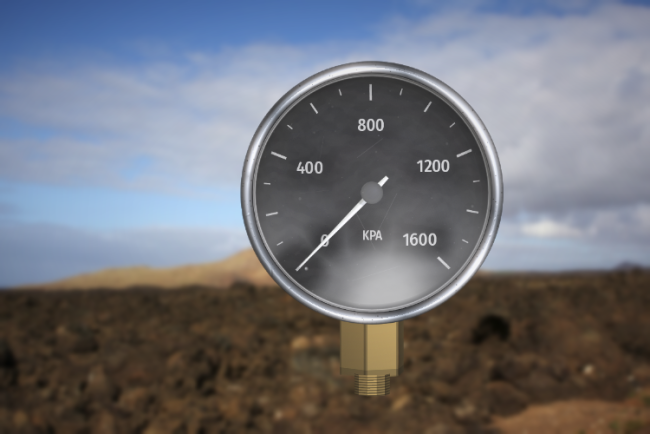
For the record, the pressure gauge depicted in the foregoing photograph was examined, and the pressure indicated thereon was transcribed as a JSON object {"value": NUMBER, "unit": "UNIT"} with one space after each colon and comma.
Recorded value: {"value": 0, "unit": "kPa"}
